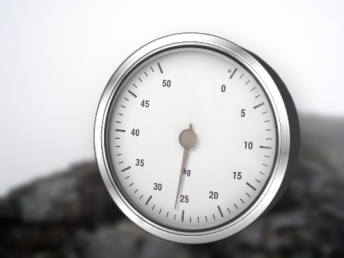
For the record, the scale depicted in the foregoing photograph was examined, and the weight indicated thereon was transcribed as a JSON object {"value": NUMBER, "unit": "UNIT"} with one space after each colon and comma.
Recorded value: {"value": 26, "unit": "kg"}
